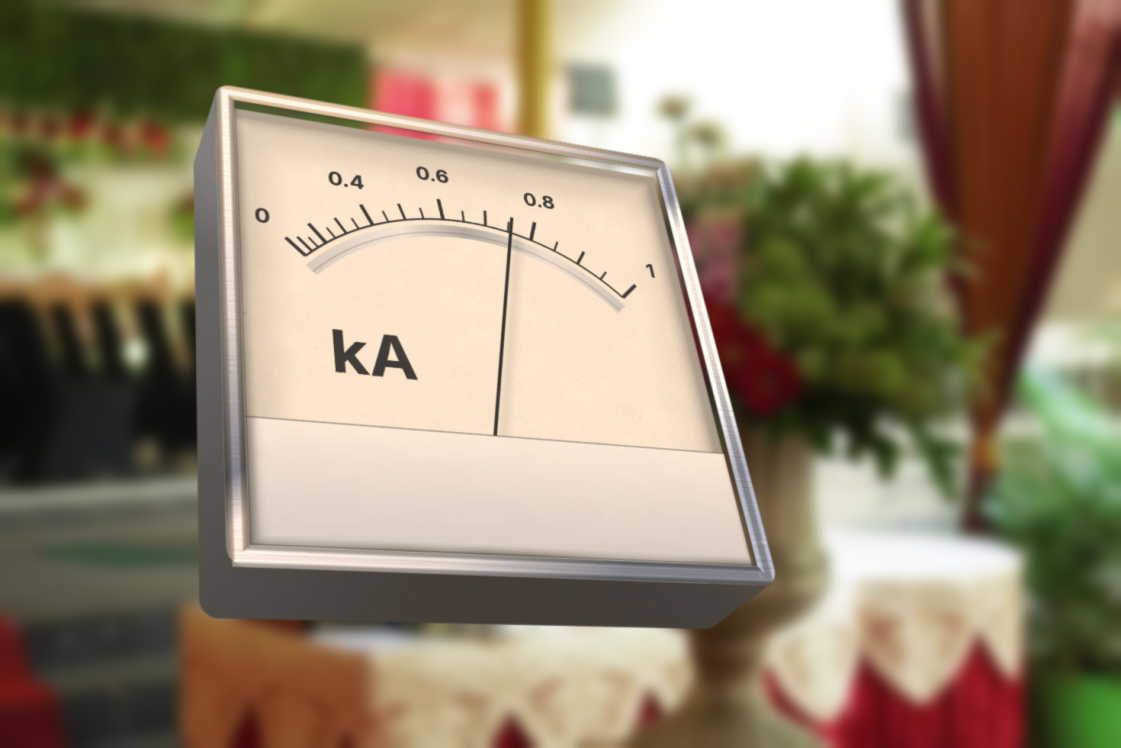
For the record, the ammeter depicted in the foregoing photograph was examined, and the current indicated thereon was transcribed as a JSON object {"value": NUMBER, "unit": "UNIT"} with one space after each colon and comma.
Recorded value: {"value": 0.75, "unit": "kA"}
